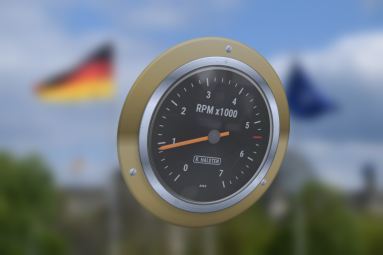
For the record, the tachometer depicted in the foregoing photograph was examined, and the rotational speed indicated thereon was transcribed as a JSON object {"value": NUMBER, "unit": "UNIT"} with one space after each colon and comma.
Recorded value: {"value": 900, "unit": "rpm"}
